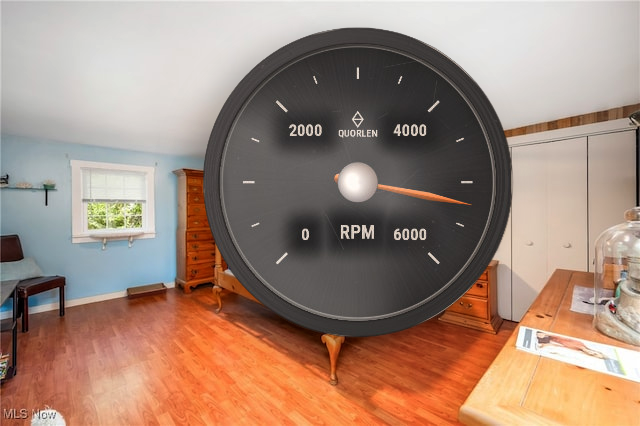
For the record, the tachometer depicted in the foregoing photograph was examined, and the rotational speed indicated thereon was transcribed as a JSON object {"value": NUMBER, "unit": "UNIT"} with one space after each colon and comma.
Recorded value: {"value": 5250, "unit": "rpm"}
